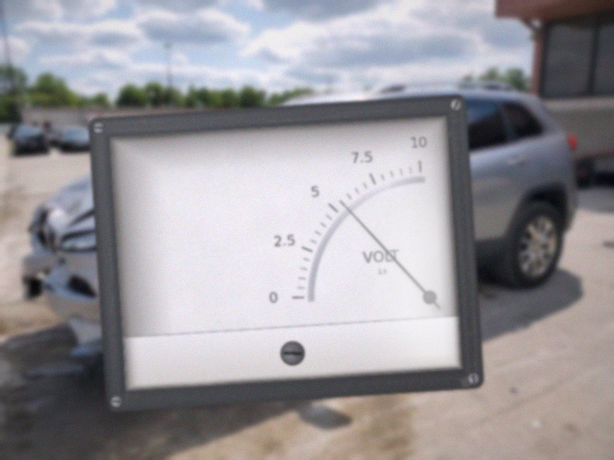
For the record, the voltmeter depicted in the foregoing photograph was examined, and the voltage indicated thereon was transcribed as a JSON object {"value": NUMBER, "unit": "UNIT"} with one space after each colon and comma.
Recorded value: {"value": 5.5, "unit": "V"}
